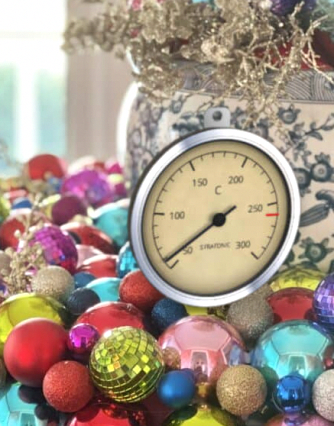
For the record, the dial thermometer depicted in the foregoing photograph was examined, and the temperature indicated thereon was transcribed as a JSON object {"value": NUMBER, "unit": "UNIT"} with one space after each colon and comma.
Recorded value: {"value": 60, "unit": "°C"}
